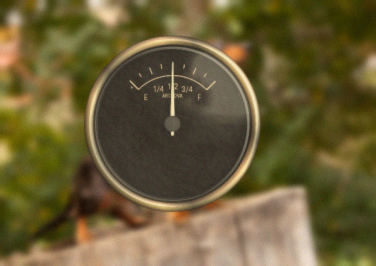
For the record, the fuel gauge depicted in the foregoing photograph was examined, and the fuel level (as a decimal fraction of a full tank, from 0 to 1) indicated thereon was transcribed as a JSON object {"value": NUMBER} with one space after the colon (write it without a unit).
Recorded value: {"value": 0.5}
